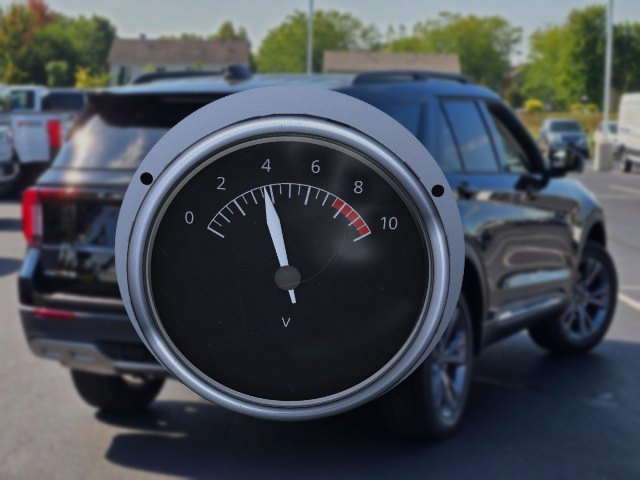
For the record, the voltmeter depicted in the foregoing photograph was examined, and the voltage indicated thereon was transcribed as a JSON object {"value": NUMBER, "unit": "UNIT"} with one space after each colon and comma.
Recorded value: {"value": 3.75, "unit": "V"}
